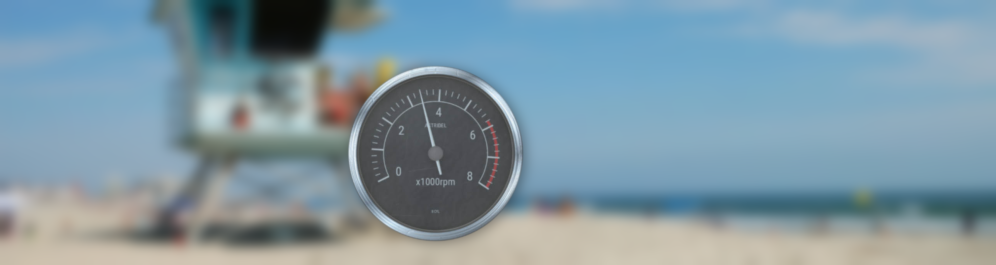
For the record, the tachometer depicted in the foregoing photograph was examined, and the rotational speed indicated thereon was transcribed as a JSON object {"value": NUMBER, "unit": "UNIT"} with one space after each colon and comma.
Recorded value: {"value": 3400, "unit": "rpm"}
